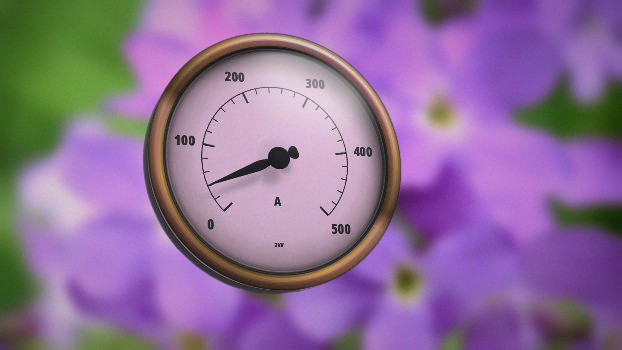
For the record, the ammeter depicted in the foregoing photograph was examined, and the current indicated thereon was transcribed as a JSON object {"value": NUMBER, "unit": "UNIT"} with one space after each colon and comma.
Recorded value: {"value": 40, "unit": "A"}
